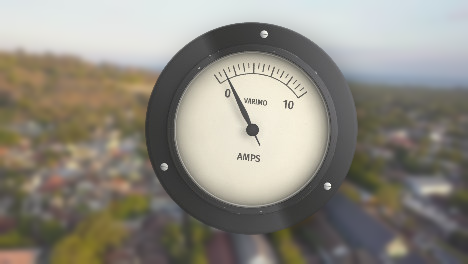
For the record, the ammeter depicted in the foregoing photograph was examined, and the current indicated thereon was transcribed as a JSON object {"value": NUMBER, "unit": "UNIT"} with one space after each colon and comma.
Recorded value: {"value": 1, "unit": "A"}
